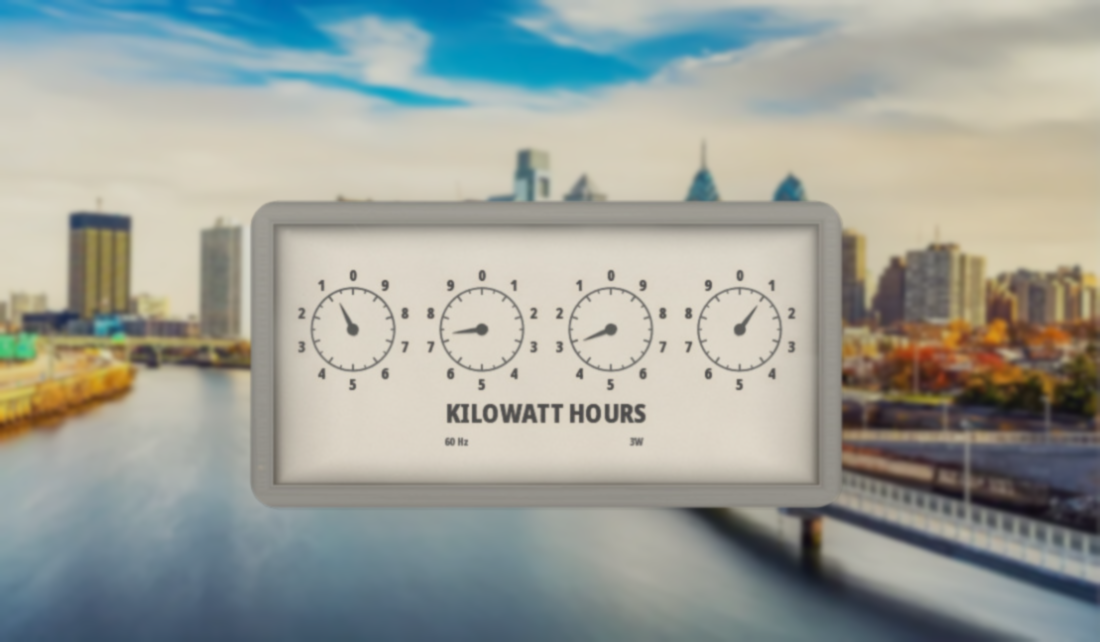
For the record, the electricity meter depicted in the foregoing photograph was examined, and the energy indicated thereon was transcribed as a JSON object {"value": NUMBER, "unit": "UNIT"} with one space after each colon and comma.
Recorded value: {"value": 731, "unit": "kWh"}
